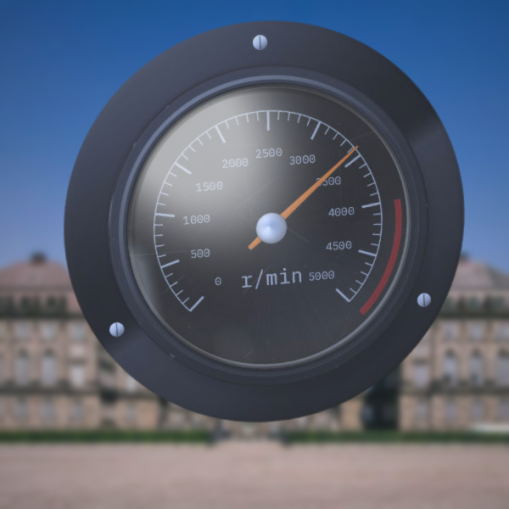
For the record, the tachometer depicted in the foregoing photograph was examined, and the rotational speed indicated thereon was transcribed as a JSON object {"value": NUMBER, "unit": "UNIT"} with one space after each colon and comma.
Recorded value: {"value": 3400, "unit": "rpm"}
